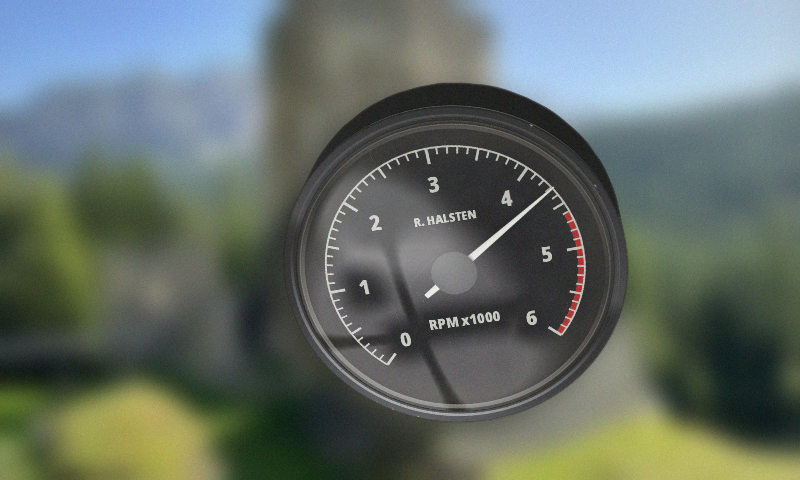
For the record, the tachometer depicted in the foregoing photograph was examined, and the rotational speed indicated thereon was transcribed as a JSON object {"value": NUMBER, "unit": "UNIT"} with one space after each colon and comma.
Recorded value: {"value": 4300, "unit": "rpm"}
